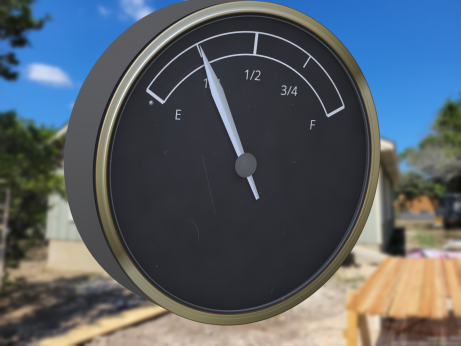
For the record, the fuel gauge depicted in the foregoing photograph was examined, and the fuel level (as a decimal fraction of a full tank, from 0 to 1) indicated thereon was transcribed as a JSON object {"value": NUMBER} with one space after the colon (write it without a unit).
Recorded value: {"value": 0.25}
